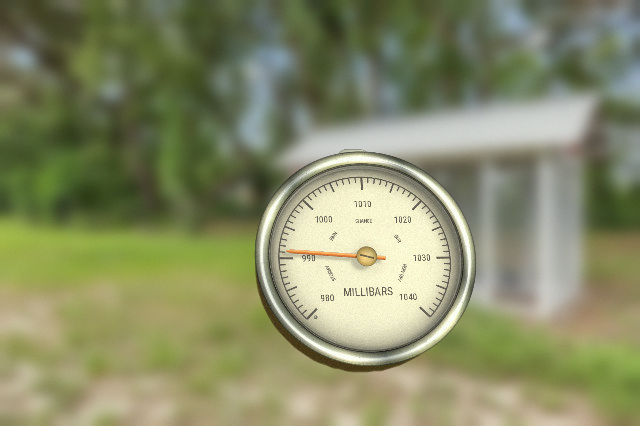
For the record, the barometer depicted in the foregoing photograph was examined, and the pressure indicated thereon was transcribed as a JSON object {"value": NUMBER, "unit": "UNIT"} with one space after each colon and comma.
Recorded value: {"value": 991, "unit": "mbar"}
